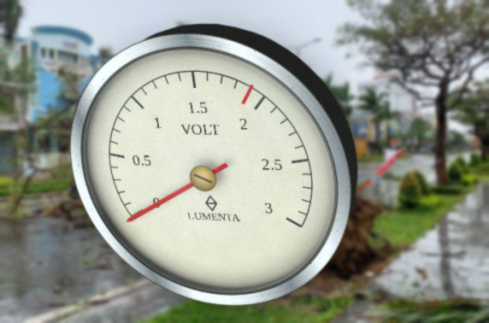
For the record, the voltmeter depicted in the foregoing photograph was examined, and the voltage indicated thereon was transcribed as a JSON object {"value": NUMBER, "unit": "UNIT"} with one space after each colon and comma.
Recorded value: {"value": 0, "unit": "V"}
